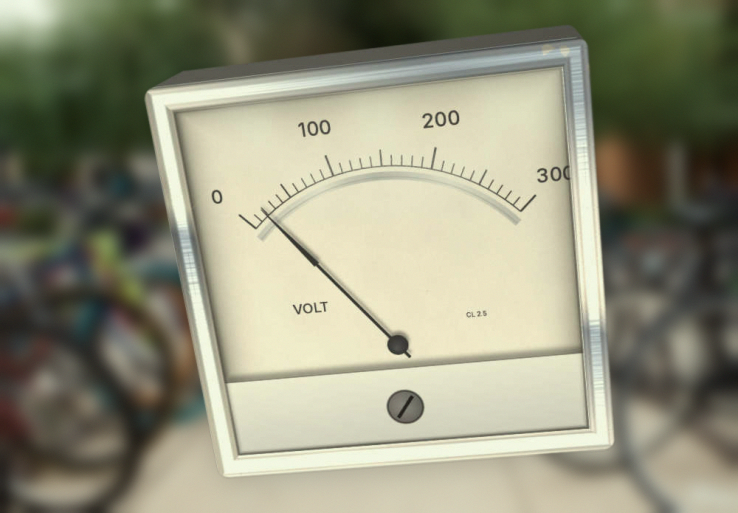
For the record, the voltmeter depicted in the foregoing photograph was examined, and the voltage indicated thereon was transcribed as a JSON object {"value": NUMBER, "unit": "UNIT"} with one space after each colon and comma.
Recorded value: {"value": 20, "unit": "V"}
